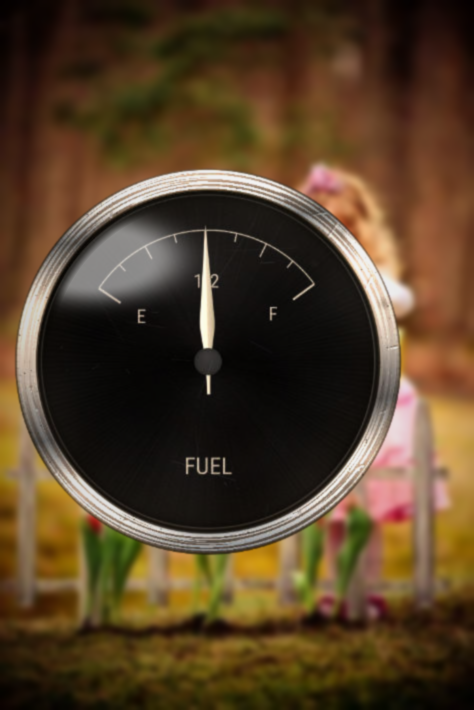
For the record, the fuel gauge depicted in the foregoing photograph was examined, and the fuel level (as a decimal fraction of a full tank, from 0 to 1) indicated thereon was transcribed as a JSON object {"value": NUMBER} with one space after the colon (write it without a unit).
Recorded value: {"value": 0.5}
